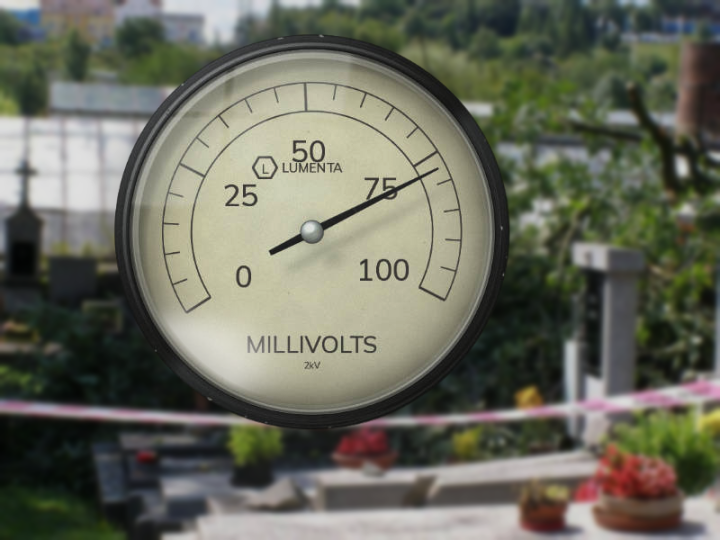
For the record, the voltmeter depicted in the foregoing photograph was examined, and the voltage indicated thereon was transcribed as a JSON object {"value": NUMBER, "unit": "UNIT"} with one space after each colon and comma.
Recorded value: {"value": 77.5, "unit": "mV"}
